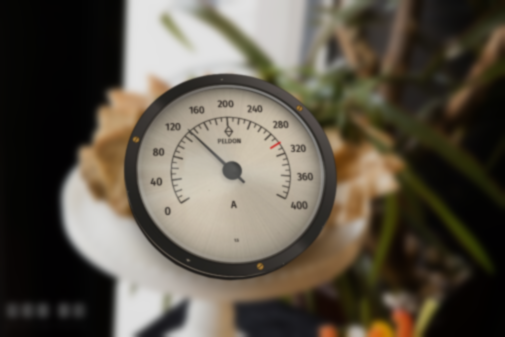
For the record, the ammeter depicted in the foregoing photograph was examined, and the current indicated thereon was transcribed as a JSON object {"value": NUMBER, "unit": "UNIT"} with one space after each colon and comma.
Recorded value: {"value": 130, "unit": "A"}
